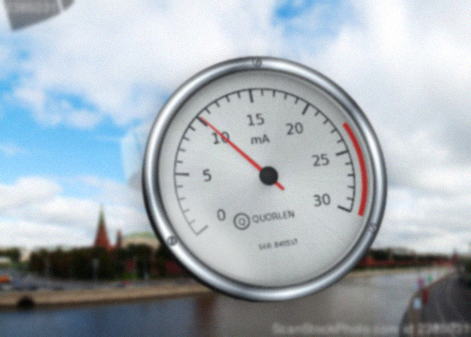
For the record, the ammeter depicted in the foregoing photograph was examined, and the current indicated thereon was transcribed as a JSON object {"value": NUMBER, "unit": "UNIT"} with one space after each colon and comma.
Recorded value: {"value": 10, "unit": "mA"}
